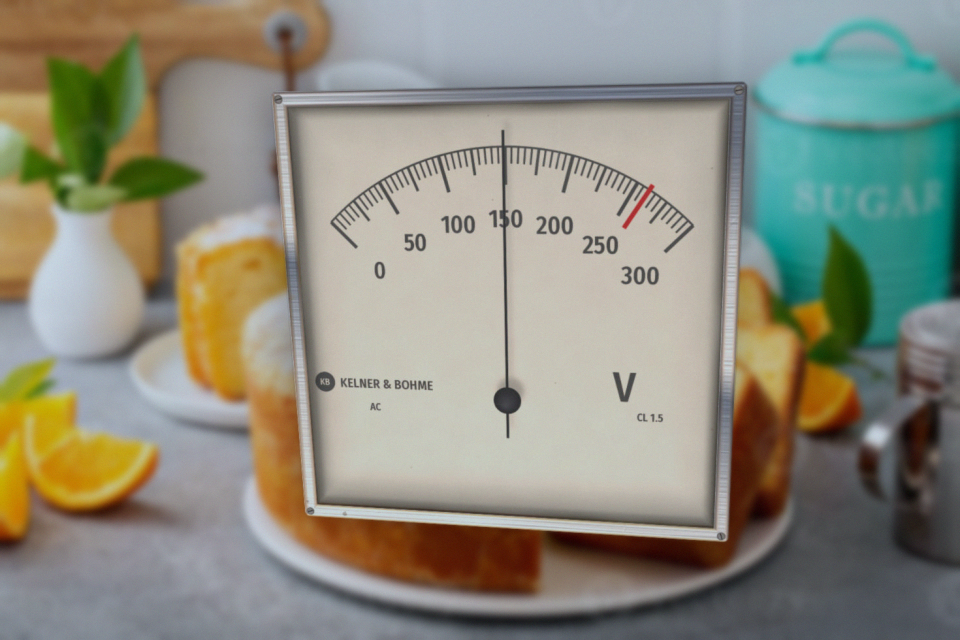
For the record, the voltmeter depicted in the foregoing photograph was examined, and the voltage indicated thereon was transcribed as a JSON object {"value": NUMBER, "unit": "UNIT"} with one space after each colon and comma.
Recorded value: {"value": 150, "unit": "V"}
